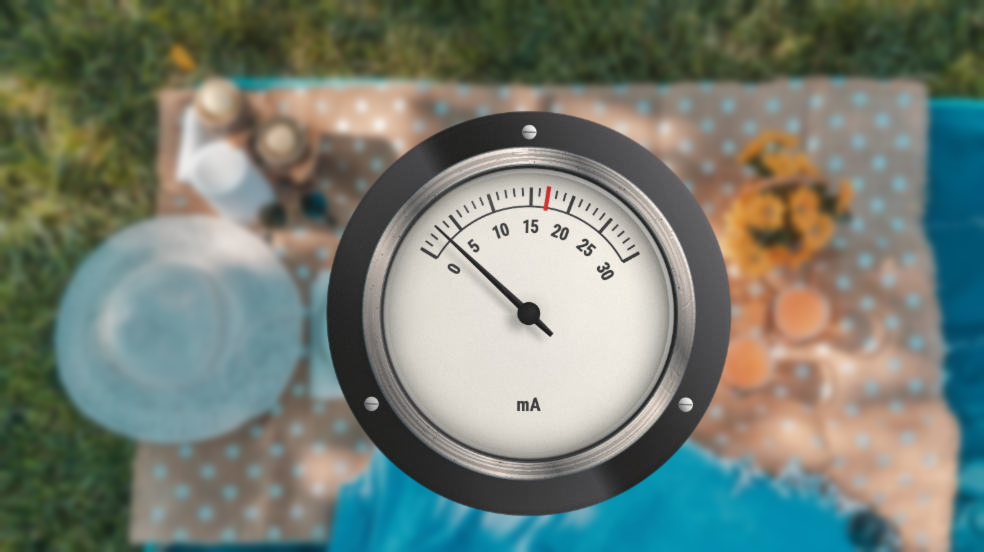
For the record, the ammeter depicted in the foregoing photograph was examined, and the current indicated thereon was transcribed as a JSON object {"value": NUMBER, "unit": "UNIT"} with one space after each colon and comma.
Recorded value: {"value": 3, "unit": "mA"}
